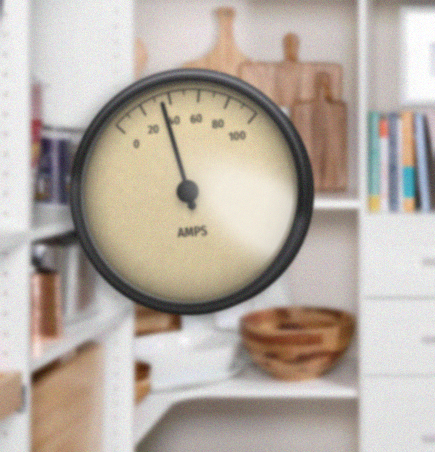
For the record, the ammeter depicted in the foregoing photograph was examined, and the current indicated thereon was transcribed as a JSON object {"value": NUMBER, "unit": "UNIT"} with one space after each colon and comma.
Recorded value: {"value": 35, "unit": "A"}
